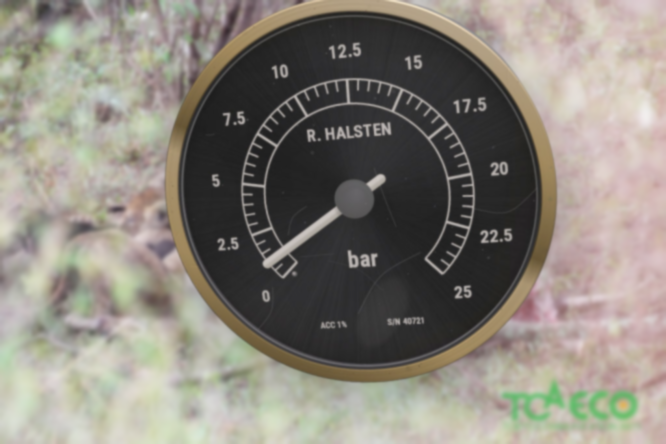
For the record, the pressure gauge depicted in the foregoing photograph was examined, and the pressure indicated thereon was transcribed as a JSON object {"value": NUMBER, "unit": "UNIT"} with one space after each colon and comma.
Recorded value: {"value": 1, "unit": "bar"}
